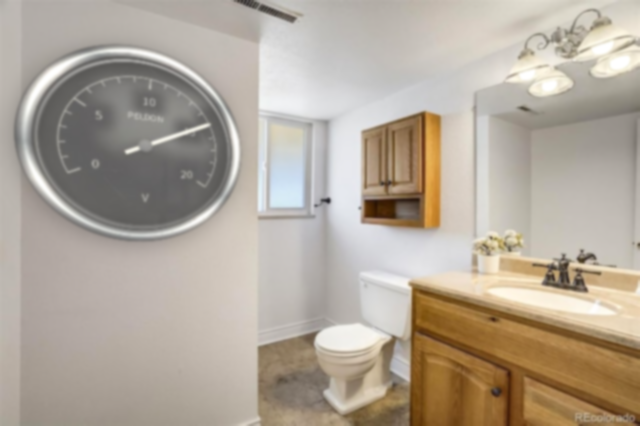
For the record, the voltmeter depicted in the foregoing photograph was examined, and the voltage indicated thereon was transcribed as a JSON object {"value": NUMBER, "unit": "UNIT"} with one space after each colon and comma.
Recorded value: {"value": 15, "unit": "V"}
